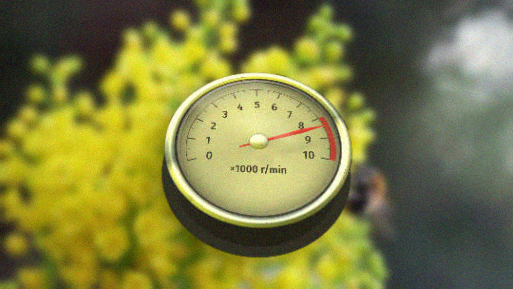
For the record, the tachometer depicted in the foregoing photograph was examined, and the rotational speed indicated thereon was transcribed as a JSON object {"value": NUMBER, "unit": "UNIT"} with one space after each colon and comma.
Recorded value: {"value": 8500, "unit": "rpm"}
